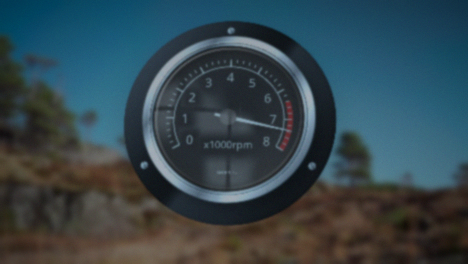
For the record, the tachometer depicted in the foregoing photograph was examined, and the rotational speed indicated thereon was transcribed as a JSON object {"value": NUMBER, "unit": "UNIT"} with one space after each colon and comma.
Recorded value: {"value": 7400, "unit": "rpm"}
